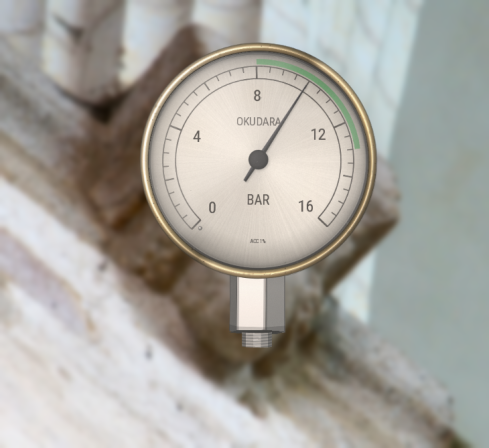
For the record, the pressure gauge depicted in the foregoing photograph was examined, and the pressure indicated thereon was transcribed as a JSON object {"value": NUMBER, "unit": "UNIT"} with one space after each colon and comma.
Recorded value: {"value": 10, "unit": "bar"}
